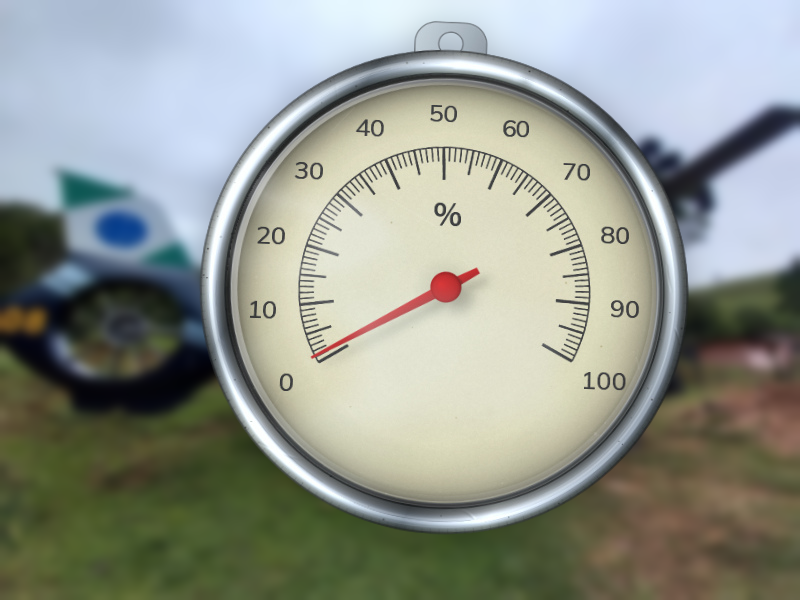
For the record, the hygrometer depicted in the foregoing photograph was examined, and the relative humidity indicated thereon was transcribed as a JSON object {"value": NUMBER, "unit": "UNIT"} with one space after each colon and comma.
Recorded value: {"value": 1, "unit": "%"}
